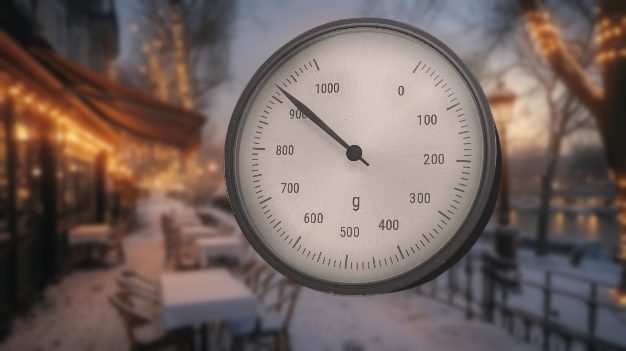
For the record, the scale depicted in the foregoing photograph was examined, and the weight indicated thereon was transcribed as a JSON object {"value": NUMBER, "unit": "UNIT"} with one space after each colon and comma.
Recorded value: {"value": 920, "unit": "g"}
